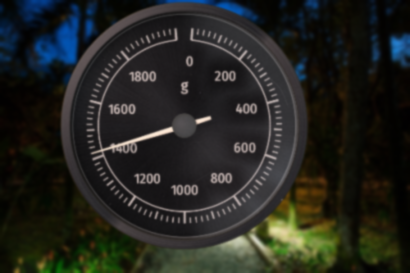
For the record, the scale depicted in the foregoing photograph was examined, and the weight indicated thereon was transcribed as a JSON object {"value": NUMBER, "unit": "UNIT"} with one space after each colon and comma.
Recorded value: {"value": 1420, "unit": "g"}
